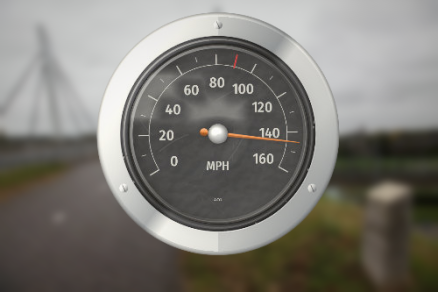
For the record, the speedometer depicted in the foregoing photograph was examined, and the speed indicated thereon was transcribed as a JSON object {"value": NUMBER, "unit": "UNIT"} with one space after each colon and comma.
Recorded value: {"value": 145, "unit": "mph"}
